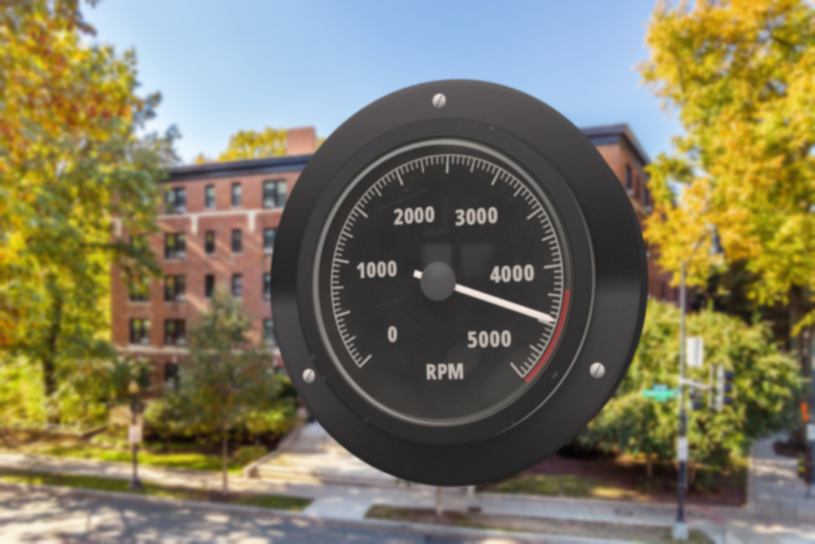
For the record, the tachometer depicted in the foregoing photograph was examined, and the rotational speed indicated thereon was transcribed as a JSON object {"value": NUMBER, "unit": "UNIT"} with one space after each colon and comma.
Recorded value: {"value": 4450, "unit": "rpm"}
